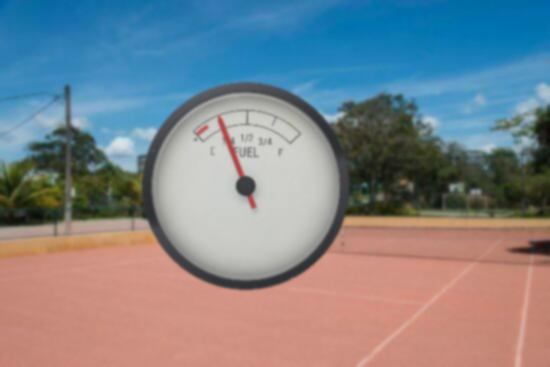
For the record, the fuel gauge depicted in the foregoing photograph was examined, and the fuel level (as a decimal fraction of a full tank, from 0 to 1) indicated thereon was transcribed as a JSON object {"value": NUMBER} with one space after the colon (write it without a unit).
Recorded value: {"value": 0.25}
